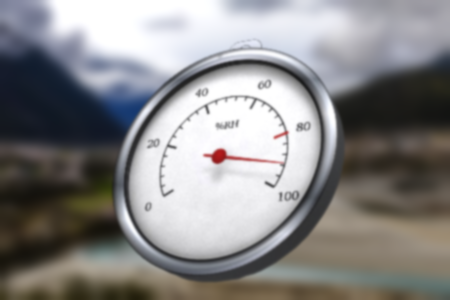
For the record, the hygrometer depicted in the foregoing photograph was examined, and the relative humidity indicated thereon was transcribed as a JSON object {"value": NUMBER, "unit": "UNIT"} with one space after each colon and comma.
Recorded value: {"value": 92, "unit": "%"}
